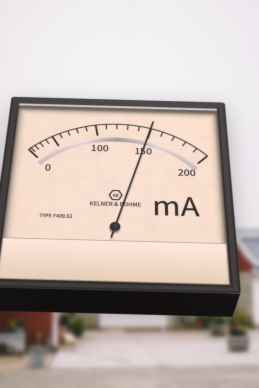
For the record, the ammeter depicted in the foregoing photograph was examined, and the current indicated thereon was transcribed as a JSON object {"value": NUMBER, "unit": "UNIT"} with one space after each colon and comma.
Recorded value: {"value": 150, "unit": "mA"}
